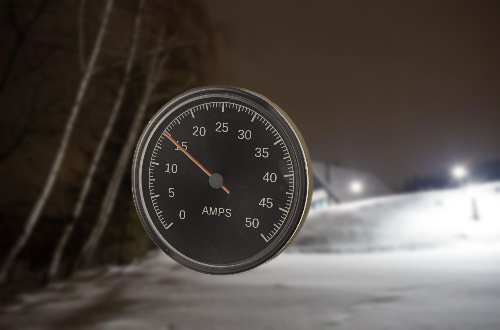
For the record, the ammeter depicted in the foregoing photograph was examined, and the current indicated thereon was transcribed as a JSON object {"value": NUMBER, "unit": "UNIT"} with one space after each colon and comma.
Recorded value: {"value": 15, "unit": "A"}
